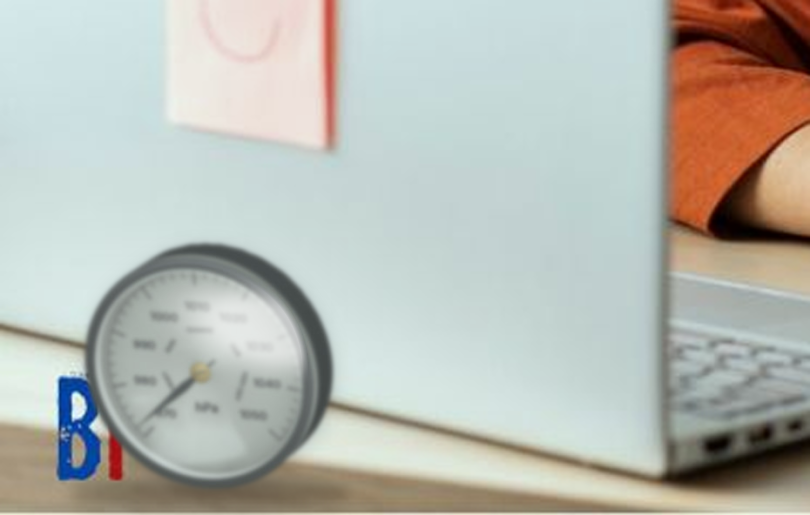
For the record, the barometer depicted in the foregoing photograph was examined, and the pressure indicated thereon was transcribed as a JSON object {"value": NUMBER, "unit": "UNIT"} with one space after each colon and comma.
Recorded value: {"value": 972, "unit": "hPa"}
